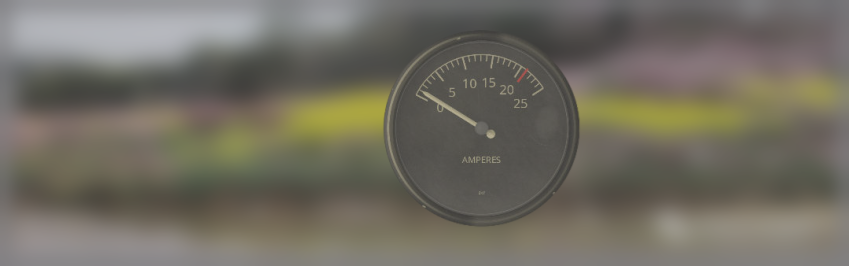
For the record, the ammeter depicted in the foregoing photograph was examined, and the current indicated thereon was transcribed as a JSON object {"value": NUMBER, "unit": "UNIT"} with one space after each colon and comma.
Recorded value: {"value": 1, "unit": "A"}
